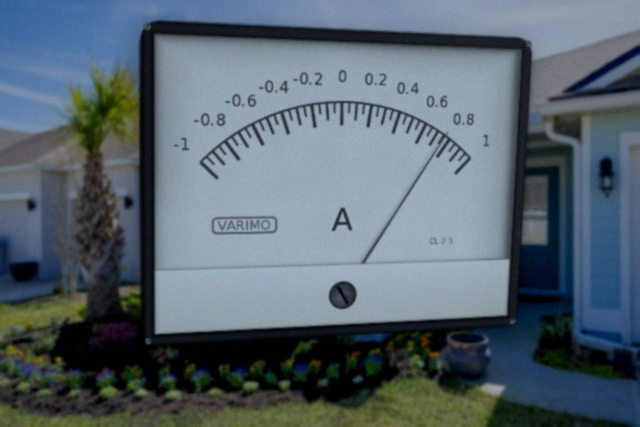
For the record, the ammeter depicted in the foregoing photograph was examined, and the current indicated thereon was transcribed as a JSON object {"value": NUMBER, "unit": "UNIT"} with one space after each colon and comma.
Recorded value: {"value": 0.75, "unit": "A"}
